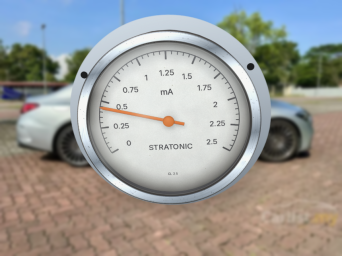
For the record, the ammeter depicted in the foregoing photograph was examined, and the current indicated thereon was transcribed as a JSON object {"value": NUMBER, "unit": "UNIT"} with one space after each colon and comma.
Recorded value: {"value": 0.45, "unit": "mA"}
